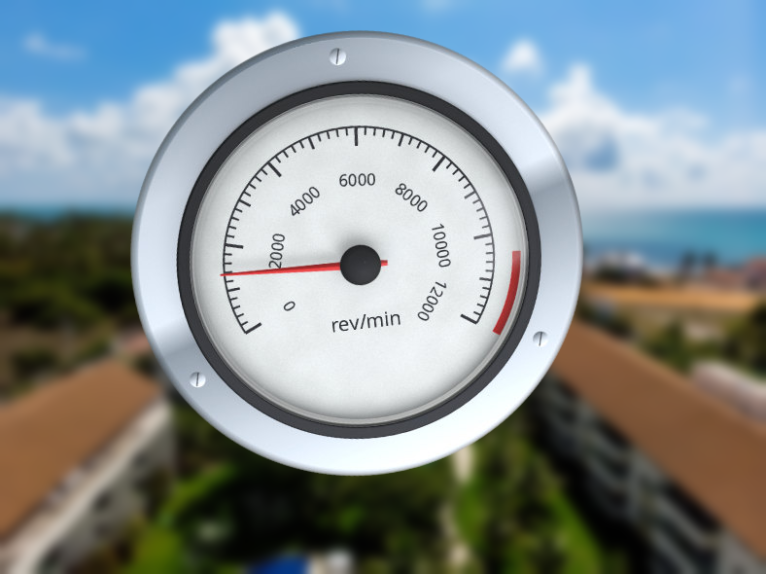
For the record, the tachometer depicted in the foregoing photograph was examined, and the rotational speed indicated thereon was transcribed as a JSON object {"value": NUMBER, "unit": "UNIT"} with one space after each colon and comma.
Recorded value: {"value": 1400, "unit": "rpm"}
